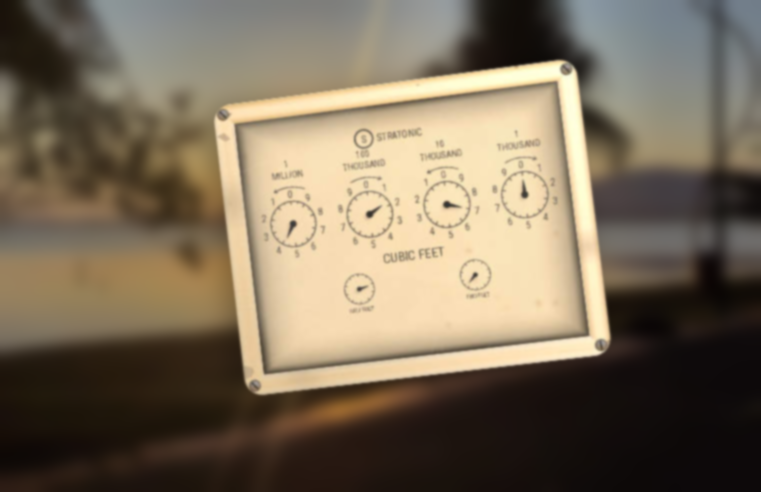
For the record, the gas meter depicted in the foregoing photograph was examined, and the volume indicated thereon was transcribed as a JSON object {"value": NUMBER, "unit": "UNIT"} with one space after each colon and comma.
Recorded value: {"value": 417000, "unit": "ft³"}
